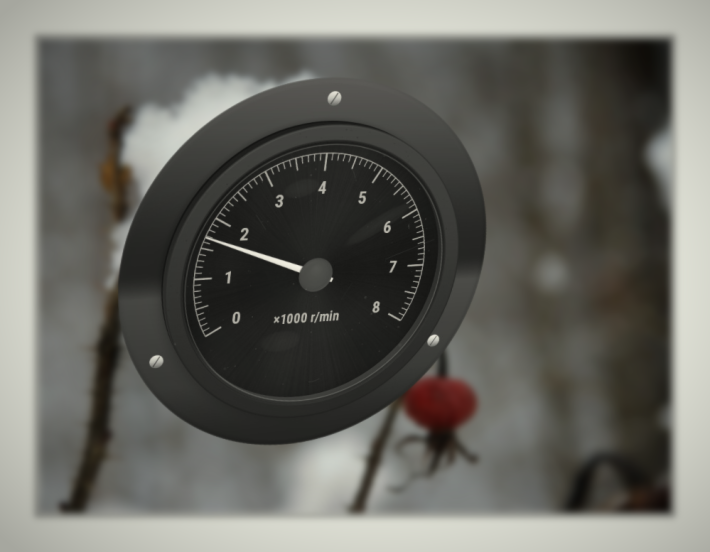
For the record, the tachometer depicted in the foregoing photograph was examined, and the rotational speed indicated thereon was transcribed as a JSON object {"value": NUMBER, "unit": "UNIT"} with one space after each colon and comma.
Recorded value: {"value": 1700, "unit": "rpm"}
